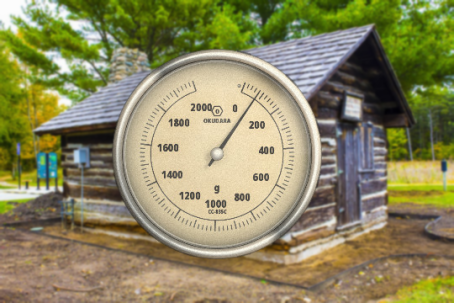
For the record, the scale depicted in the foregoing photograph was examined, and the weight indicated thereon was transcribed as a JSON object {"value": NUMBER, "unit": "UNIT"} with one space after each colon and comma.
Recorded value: {"value": 80, "unit": "g"}
